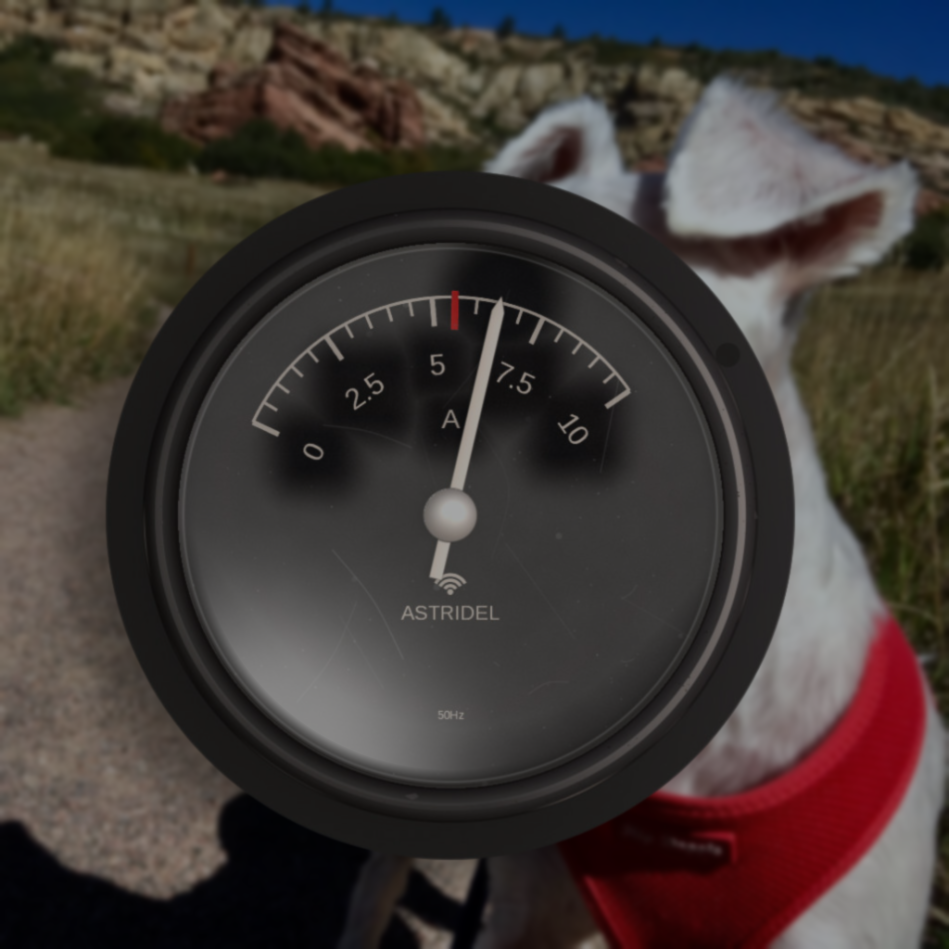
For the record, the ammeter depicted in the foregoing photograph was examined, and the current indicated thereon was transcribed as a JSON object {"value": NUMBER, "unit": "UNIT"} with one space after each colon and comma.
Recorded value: {"value": 6.5, "unit": "A"}
